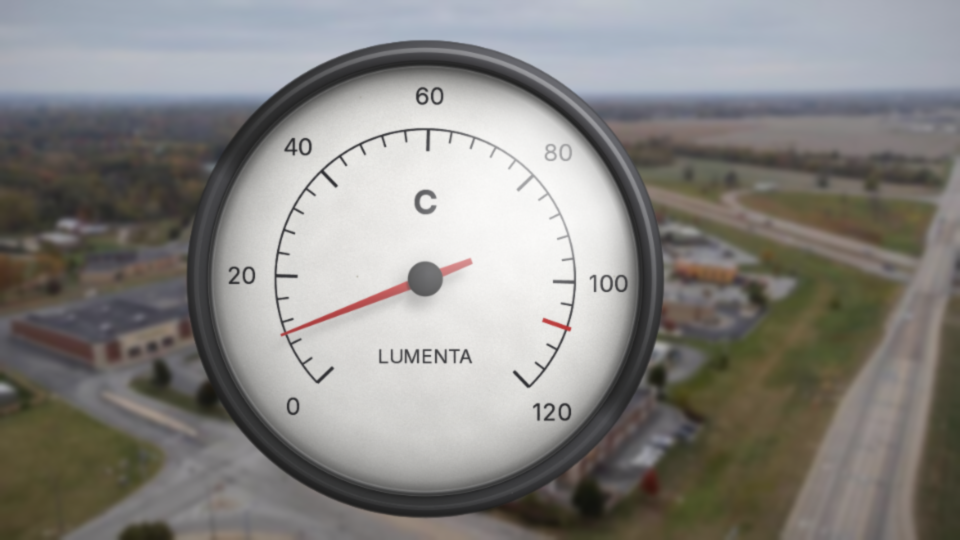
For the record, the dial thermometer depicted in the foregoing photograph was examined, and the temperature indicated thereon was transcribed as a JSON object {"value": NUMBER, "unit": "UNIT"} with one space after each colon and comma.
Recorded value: {"value": 10, "unit": "°C"}
